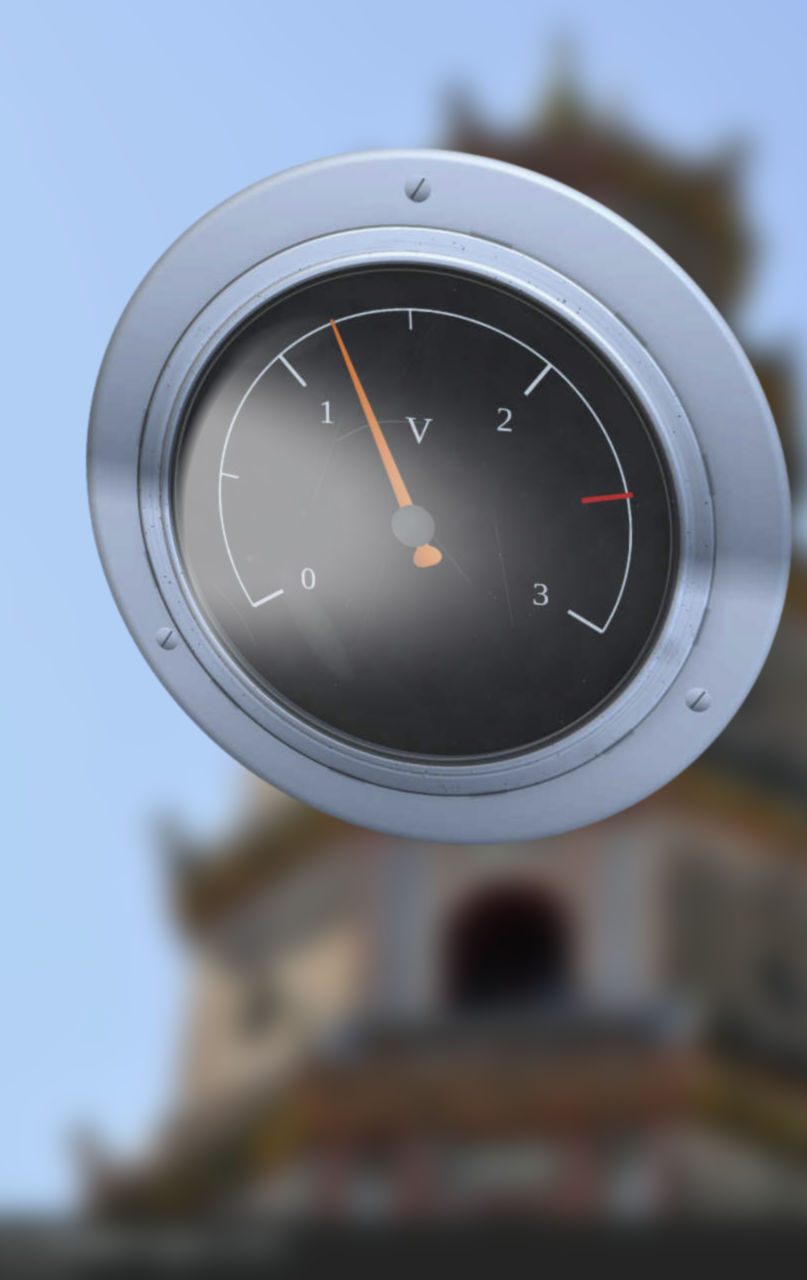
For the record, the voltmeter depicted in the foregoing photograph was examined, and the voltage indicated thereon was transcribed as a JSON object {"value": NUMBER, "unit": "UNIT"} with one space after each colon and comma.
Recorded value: {"value": 1.25, "unit": "V"}
